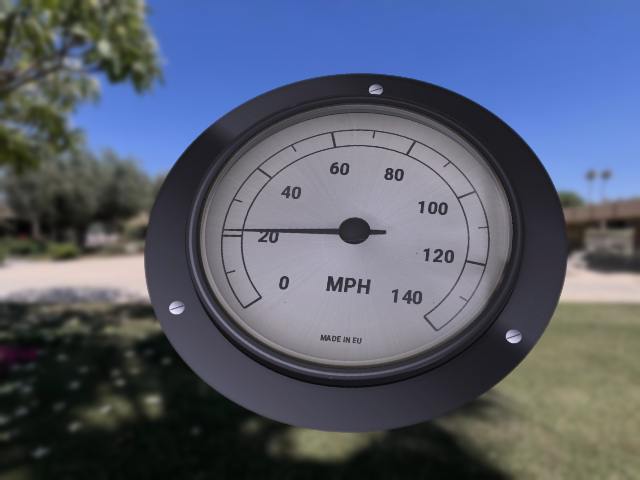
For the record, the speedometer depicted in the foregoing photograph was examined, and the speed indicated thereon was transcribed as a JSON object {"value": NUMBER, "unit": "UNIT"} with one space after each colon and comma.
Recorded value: {"value": 20, "unit": "mph"}
